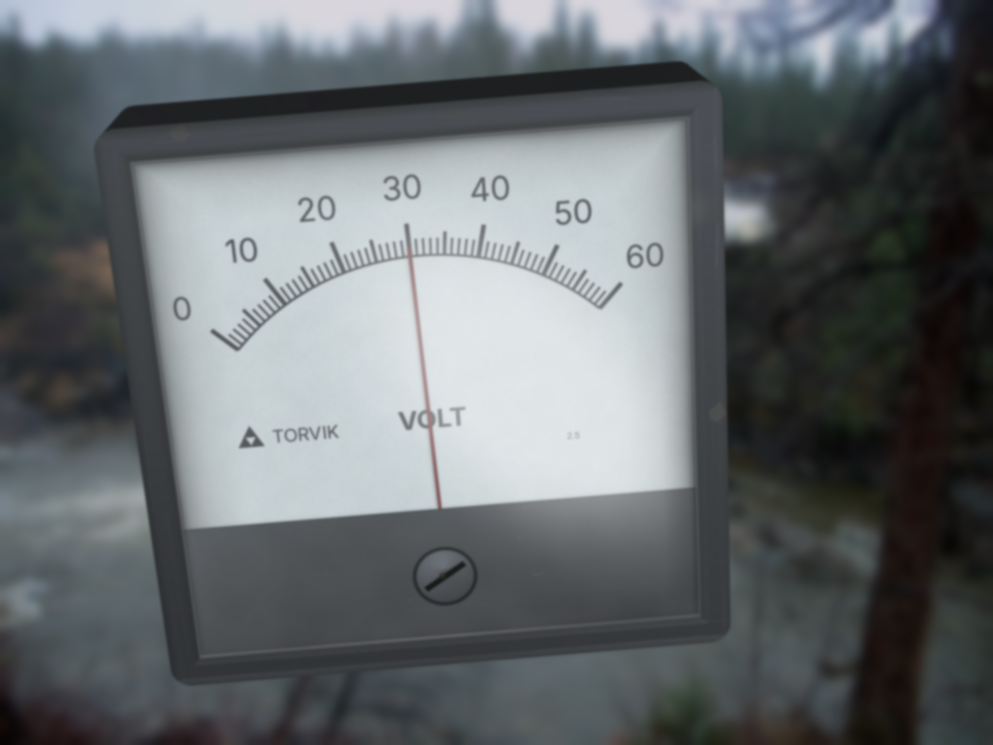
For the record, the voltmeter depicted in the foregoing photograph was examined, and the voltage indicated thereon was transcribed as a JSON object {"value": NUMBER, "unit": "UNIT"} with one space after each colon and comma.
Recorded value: {"value": 30, "unit": "V"}
